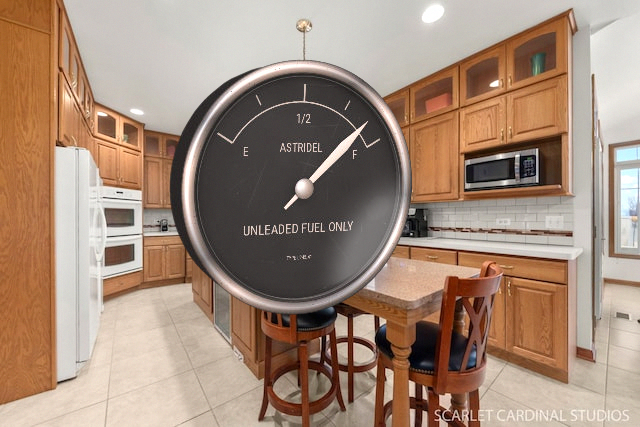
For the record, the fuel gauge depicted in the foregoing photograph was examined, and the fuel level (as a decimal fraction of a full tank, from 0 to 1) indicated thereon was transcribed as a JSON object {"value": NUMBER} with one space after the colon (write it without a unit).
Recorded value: {"value": 0.875}
